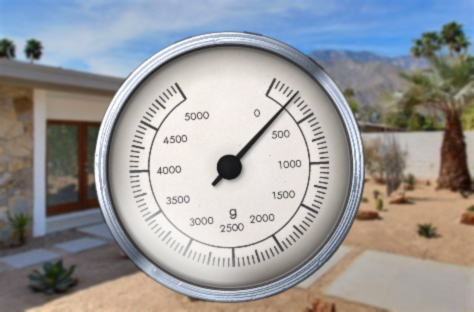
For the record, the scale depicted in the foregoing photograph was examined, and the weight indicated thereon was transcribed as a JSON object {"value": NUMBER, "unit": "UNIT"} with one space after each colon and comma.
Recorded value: {"value": 250, "unit": "g"}
